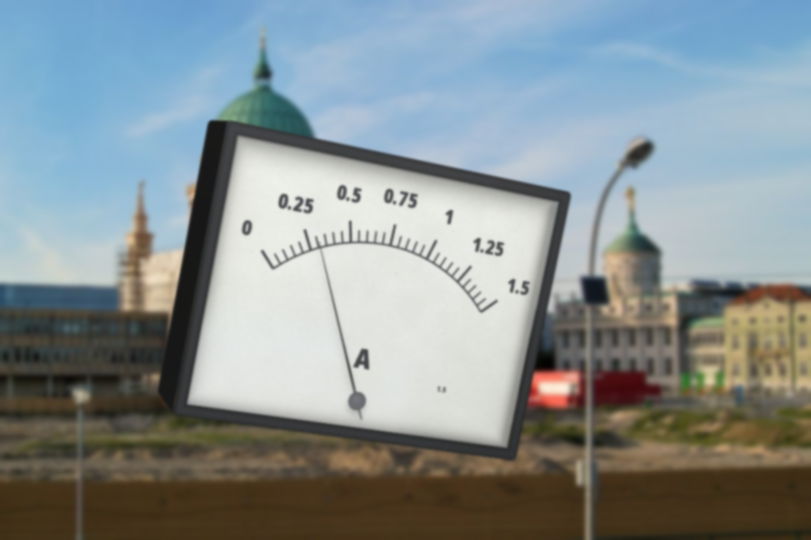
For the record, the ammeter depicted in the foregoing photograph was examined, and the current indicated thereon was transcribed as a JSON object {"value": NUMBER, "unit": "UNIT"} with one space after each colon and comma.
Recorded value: {"value": 0.3, "unit": "A"}
